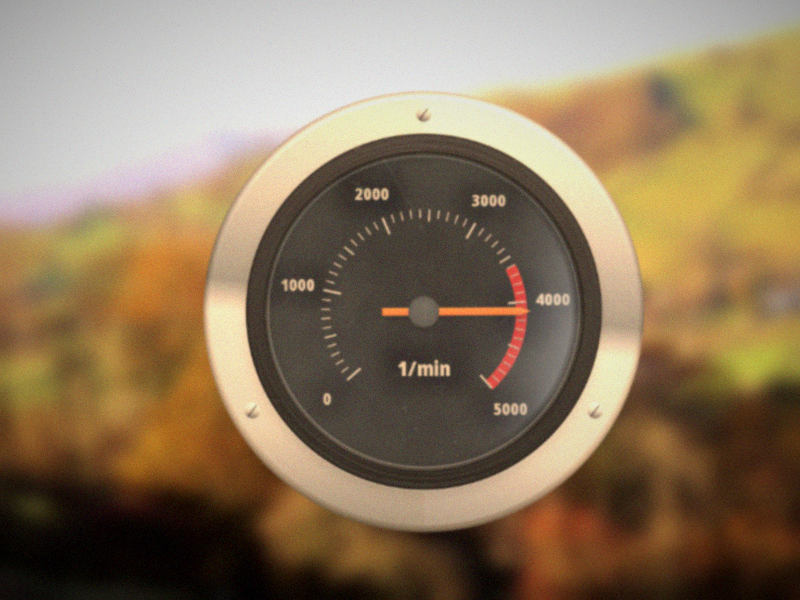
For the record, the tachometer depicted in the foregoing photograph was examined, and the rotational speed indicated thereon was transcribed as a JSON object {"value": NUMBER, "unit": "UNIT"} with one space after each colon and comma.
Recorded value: {"value": 4100, "unit": "rpm"}
